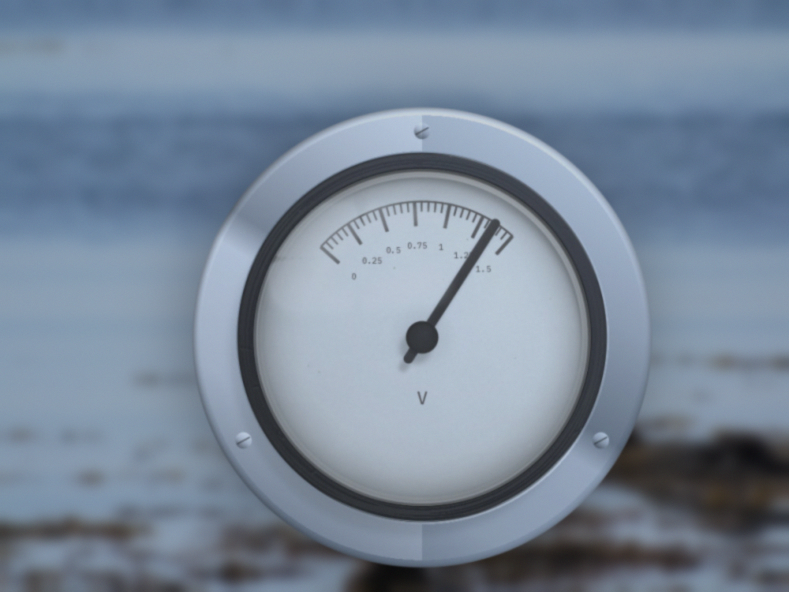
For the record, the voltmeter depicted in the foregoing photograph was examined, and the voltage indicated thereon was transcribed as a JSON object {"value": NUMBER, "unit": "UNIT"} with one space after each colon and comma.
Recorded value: {"value": 1.35, "unit": "V"}
